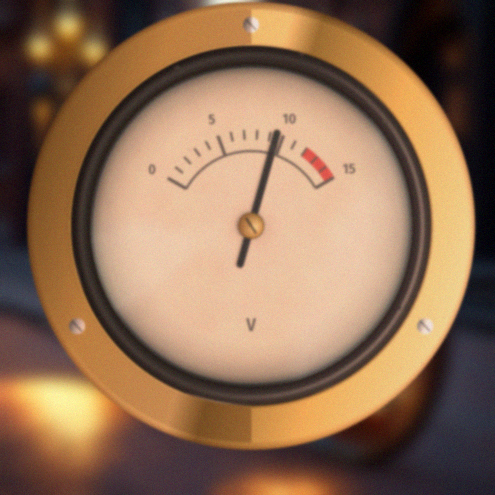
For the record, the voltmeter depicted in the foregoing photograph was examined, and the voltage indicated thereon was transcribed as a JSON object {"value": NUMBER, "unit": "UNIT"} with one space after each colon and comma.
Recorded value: {"value": 9.5, "unit": "V"}
